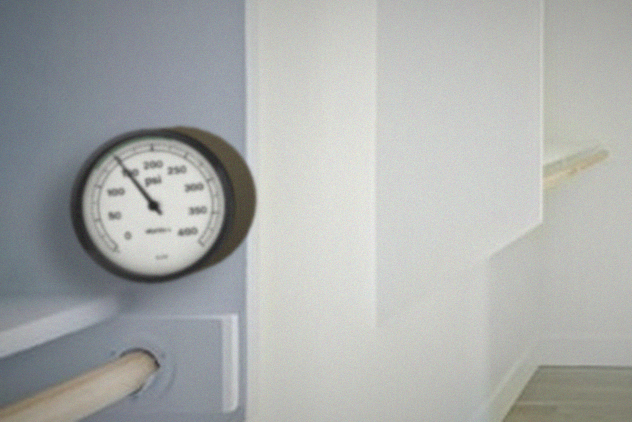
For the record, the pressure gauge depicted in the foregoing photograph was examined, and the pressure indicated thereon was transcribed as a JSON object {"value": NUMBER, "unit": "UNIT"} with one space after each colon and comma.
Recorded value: {"value": 150, "unit": "psi"}
